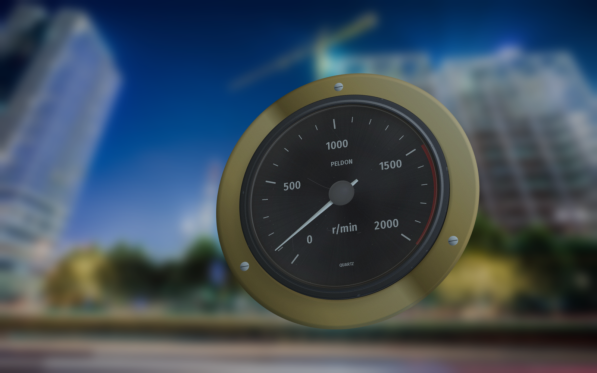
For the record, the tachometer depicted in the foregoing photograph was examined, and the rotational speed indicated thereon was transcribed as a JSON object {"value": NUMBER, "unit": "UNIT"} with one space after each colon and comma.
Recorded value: {"value": 100, "unit": "rpm"}
